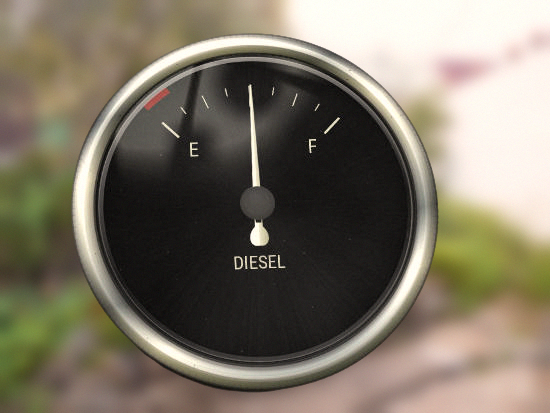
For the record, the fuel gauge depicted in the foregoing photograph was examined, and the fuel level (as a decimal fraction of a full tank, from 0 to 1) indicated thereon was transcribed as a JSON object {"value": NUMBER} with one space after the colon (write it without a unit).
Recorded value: {"value": 0.5}
